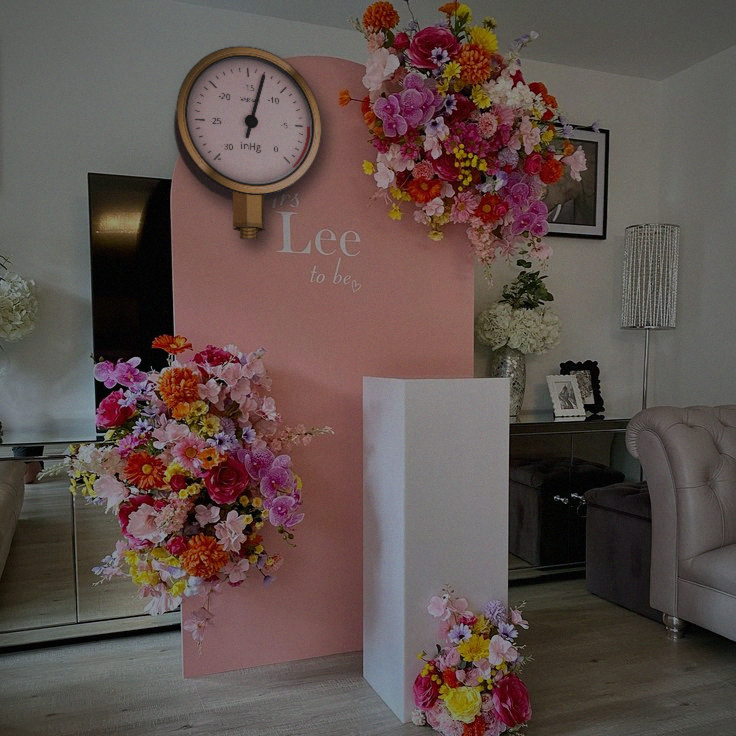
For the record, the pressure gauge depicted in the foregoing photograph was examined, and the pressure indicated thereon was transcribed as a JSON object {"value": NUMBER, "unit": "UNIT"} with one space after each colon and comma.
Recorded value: {"value": -13, "unit": "inHg"}
